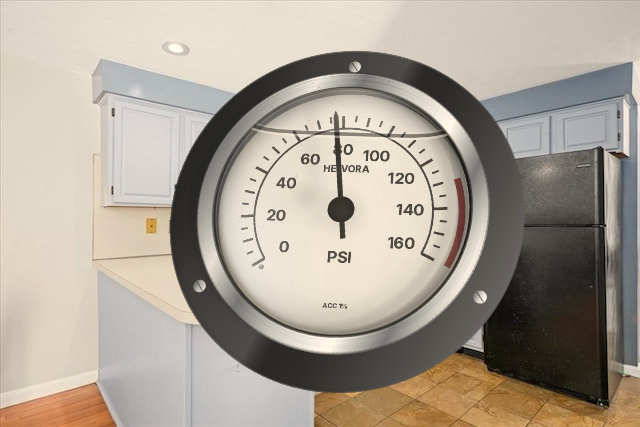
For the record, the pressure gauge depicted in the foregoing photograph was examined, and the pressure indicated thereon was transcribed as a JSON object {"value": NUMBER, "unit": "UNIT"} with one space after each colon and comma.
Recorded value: {"value": 77.5, "unit": "psi"}
